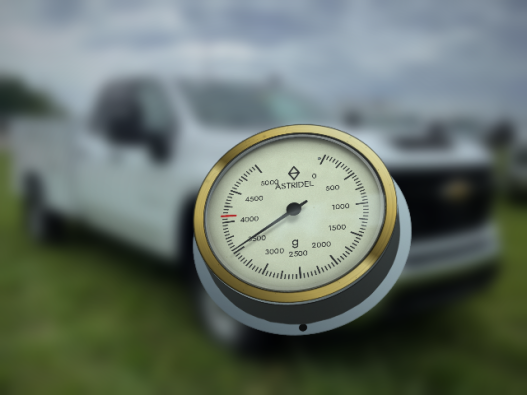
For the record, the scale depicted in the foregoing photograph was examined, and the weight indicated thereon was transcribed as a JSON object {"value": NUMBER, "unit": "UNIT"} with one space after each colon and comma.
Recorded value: {"value": 3500, "unit": "g"}
